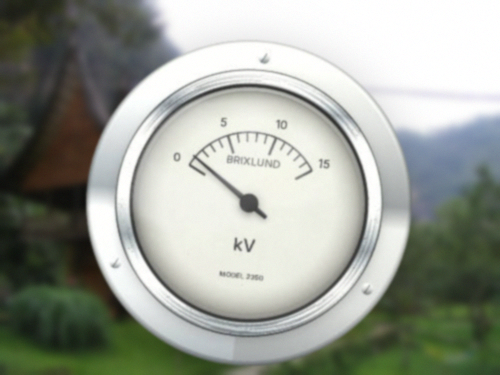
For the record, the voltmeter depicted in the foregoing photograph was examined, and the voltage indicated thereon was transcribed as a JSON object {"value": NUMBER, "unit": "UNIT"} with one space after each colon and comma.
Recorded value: {"value": 1, "unit": "kV"}
